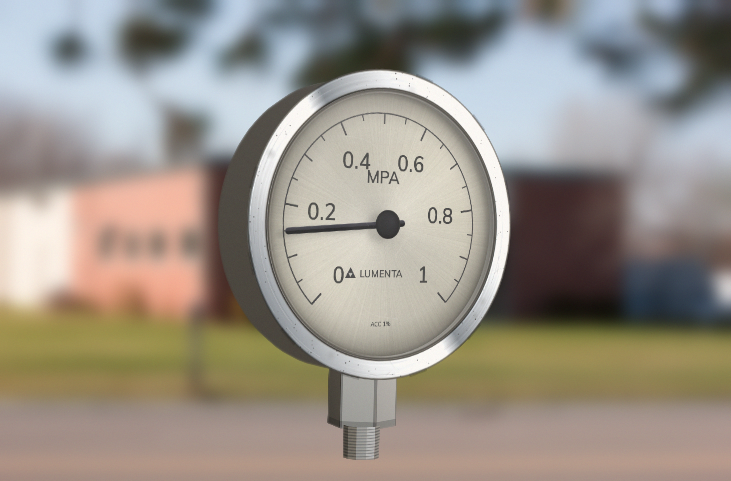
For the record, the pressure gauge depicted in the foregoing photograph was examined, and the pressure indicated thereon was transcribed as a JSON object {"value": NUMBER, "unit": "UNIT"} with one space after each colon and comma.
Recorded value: {"value": 0.15, "unit": "MPa"}
